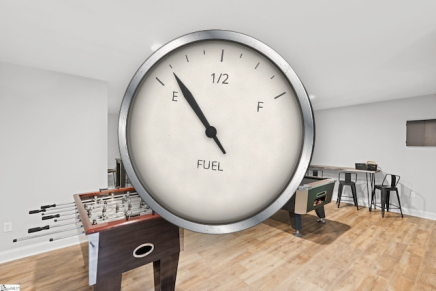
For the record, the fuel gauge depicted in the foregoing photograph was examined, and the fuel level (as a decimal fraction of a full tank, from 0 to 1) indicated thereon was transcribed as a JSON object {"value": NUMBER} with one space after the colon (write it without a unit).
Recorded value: {"value": 0.125}
